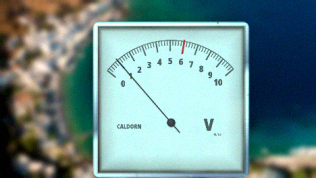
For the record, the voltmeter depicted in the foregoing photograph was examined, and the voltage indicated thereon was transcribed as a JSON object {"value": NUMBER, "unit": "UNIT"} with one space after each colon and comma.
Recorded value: {"value": 1, "unit": "V"}
